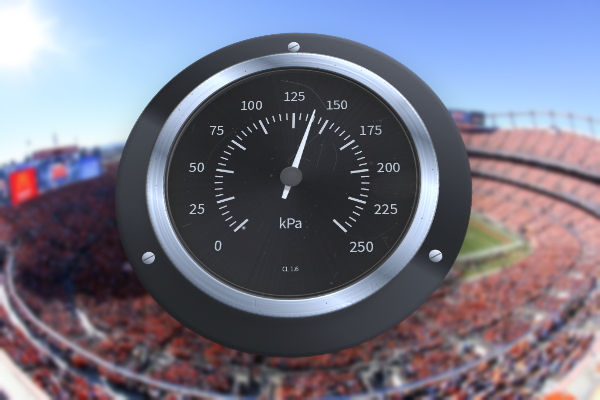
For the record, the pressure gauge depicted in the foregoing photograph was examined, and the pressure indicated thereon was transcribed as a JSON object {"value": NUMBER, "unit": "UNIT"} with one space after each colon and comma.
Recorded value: {"value": 140, "unit": "kPa"}
